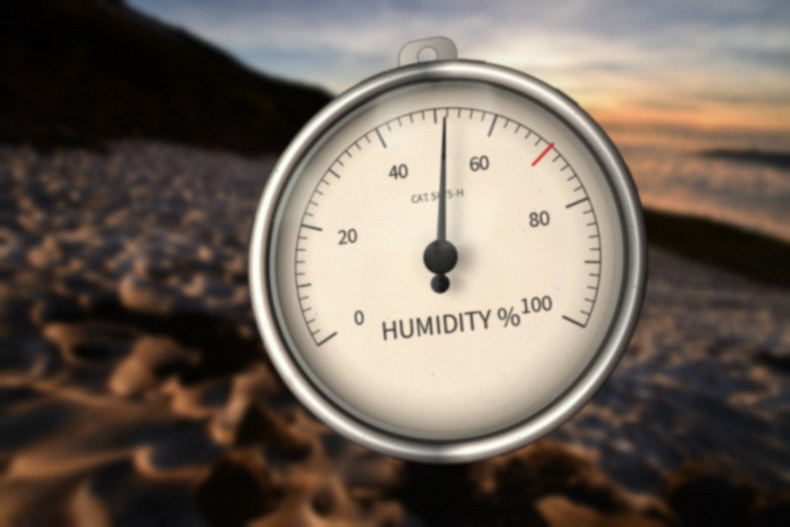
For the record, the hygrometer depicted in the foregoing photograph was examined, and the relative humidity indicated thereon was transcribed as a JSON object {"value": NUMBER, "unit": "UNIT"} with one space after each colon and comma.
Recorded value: {"value": 52, "unit": "%"}
